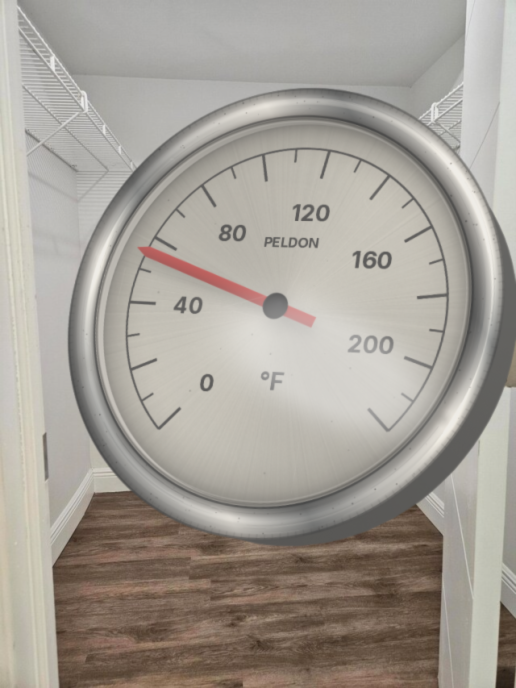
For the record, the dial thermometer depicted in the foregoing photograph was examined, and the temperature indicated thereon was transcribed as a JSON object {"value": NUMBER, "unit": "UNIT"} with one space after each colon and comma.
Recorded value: {"value": 55, "unit": "°F"}
